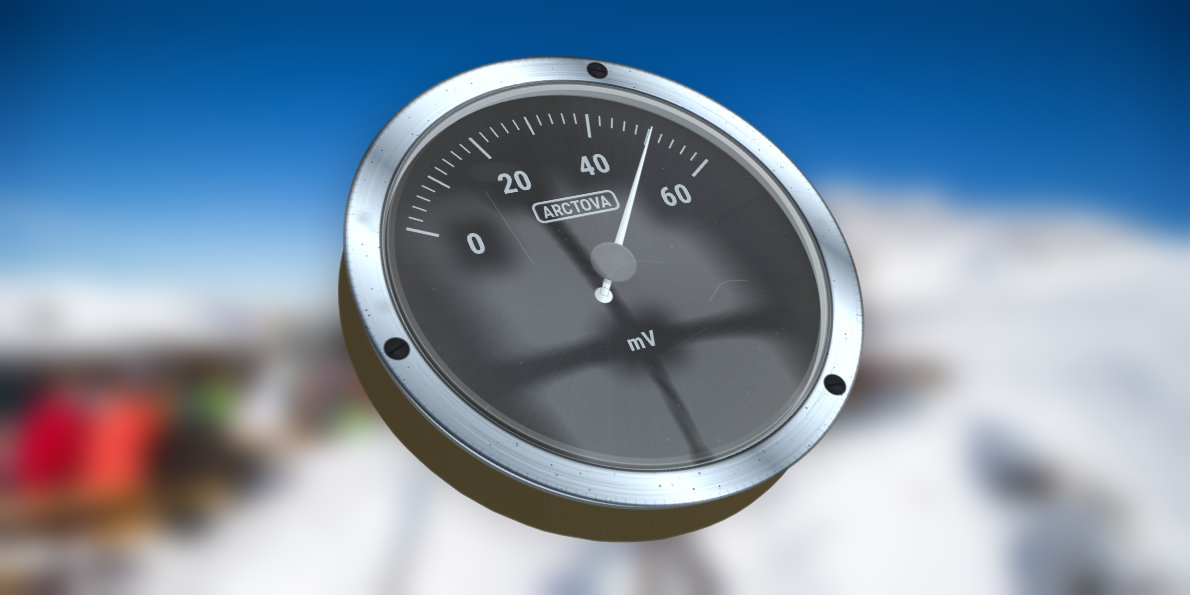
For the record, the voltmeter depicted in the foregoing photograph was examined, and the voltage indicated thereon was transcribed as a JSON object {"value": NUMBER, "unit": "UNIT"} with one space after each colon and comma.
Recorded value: {"value": 50, "unit": "mV"}
